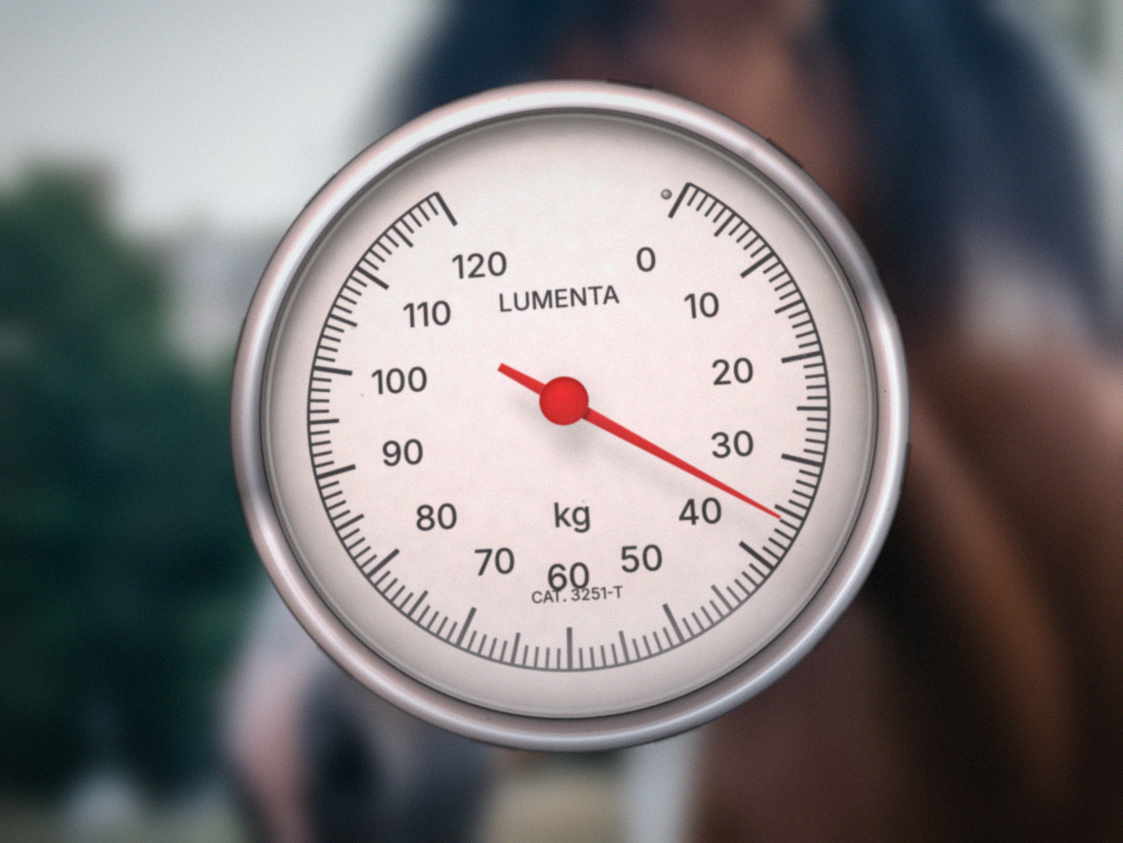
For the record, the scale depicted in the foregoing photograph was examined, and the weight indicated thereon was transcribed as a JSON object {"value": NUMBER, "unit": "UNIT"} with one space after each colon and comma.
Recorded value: {"value": 36, "unit": "kg"}
